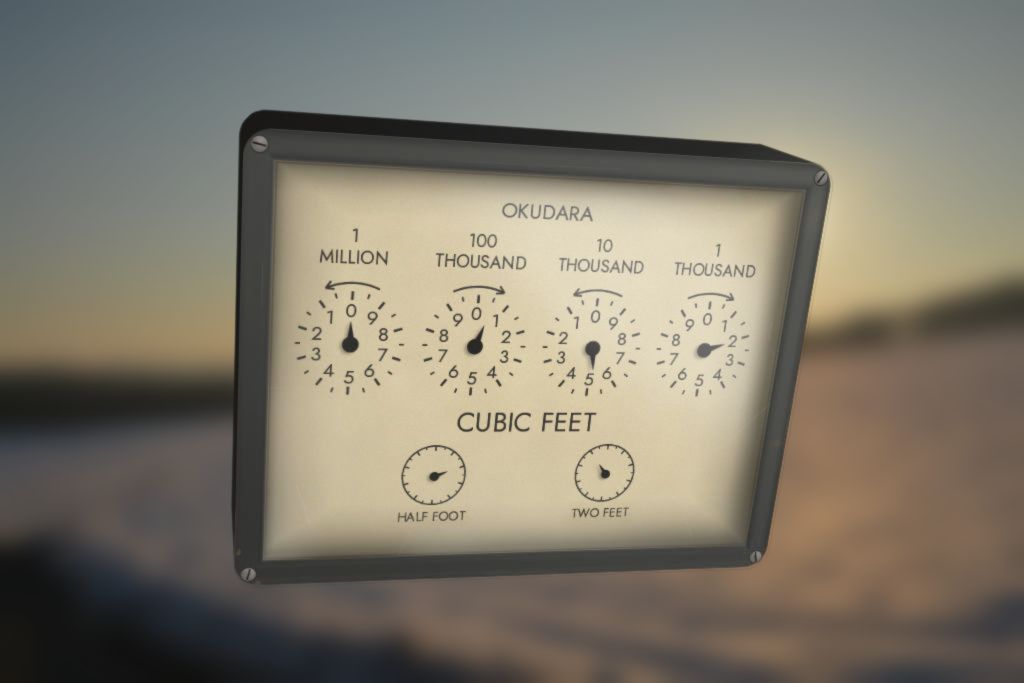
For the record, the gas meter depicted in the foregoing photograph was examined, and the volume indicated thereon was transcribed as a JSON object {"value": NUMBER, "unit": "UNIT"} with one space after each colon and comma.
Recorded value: {"value": 5200, "unit": "ft³"}
